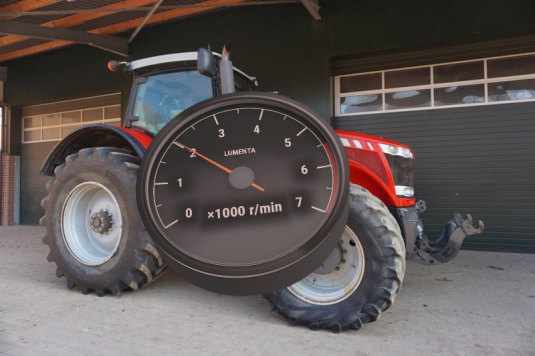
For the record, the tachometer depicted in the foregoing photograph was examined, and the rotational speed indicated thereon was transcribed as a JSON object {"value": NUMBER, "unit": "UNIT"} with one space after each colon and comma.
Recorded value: {"value": 2000, "unit": "rpm"}
